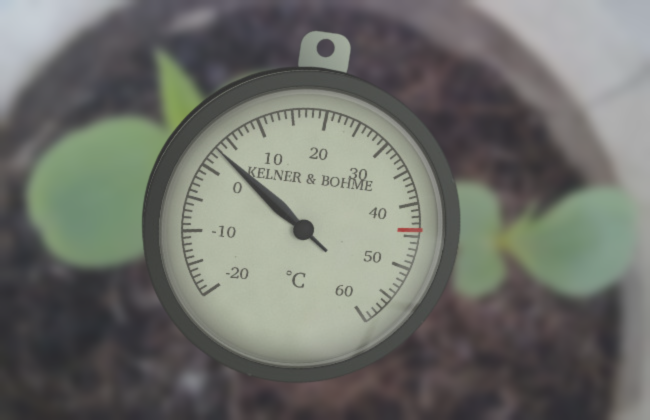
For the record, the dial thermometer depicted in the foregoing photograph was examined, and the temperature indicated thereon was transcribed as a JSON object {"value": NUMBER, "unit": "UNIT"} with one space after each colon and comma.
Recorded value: {"value": 3, "unit": "°C"}
